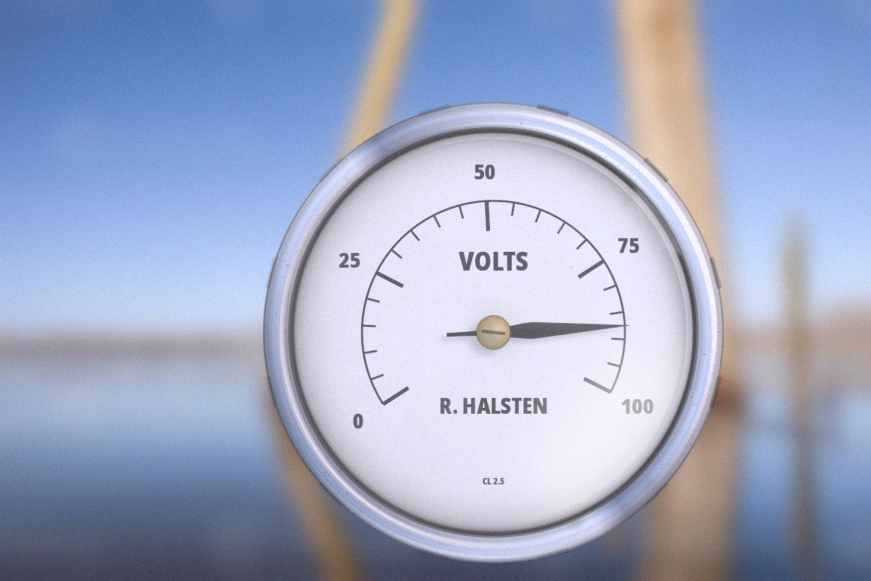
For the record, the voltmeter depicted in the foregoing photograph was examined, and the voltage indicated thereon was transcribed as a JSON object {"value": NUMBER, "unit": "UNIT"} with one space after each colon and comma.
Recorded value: {"value": 87.5, "unit": "V"}
